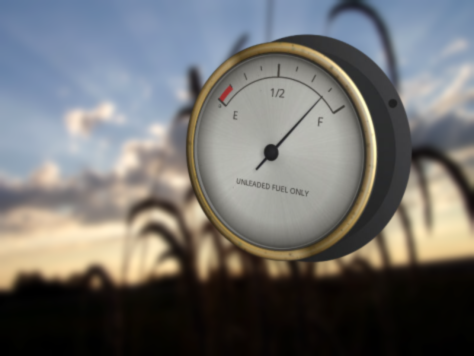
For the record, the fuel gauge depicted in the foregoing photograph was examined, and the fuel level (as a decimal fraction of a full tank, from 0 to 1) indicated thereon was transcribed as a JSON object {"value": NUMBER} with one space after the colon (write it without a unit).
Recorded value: {"value": 0.875}
